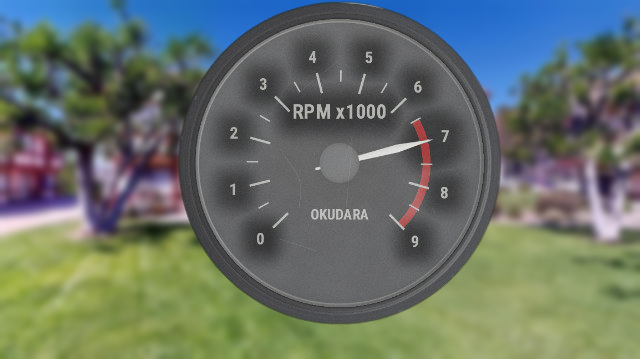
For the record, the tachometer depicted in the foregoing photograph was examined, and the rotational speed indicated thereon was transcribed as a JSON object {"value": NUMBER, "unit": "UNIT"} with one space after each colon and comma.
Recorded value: {"value": 7000, "unit": "rpm"}
